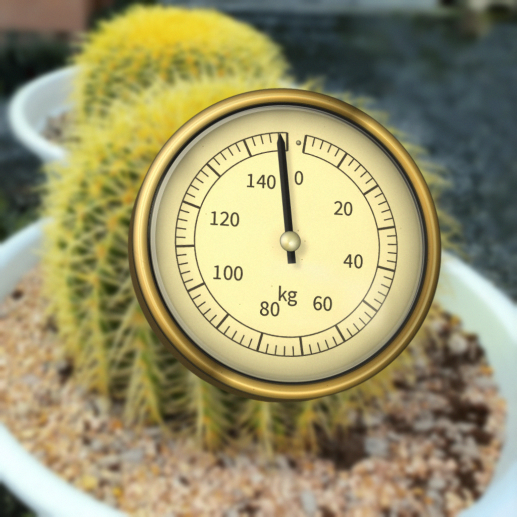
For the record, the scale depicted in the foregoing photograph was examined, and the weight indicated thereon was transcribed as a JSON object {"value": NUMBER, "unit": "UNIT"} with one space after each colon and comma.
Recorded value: {"value": 148, "unit": "kg"}
